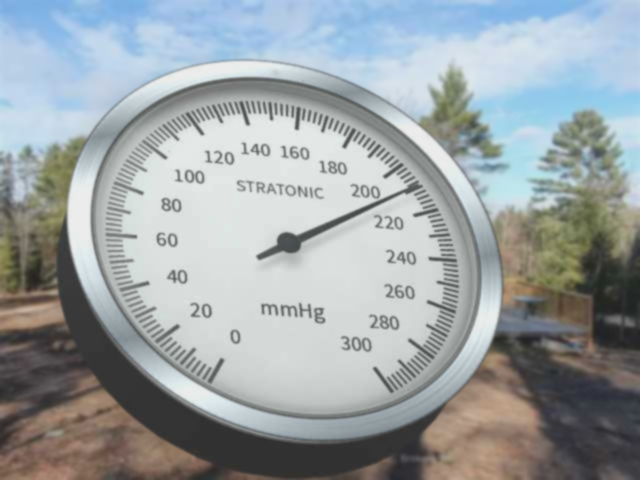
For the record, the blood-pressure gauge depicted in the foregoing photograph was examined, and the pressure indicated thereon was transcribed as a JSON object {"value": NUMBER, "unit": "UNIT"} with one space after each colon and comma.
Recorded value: {"value": 210, "unit": "mmHg"}
